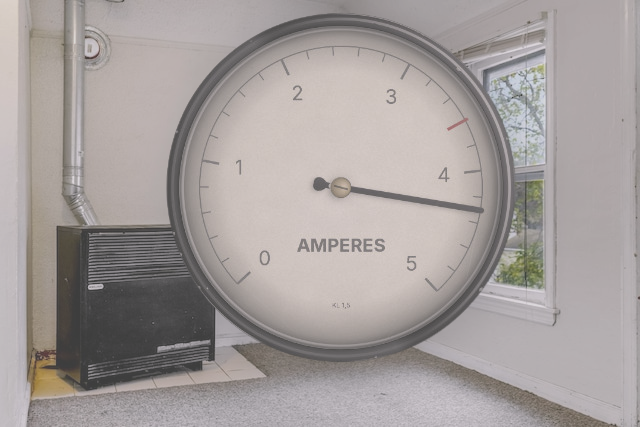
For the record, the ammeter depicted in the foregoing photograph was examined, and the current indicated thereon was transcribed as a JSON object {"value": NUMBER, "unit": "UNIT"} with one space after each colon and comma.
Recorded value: {"value": 4.3, "unit": "A"}
